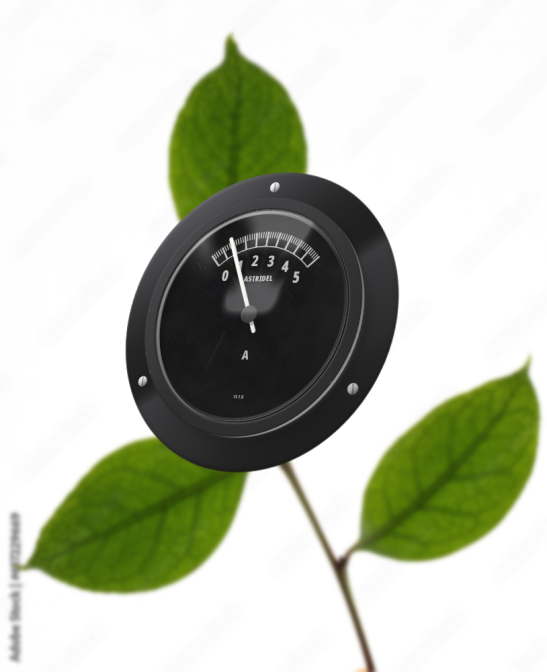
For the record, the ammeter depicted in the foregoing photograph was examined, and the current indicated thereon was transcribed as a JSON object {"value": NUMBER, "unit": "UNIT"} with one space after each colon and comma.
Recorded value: {"value": 1, "unit": "A"}
